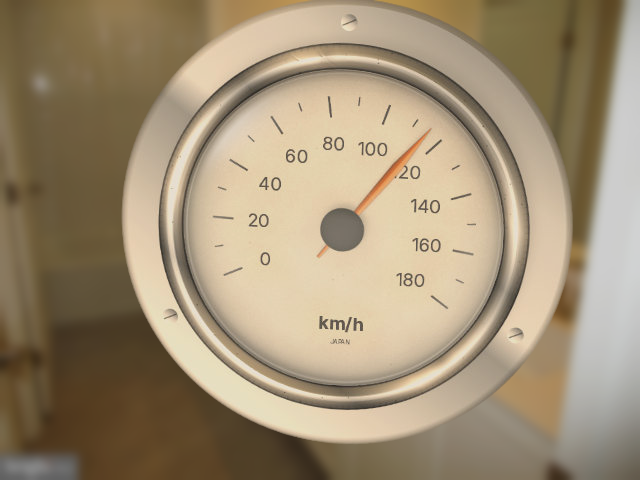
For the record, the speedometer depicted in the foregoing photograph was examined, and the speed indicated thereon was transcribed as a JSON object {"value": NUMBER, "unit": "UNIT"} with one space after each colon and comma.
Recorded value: {"value": 115, "unit": "km/h"}
